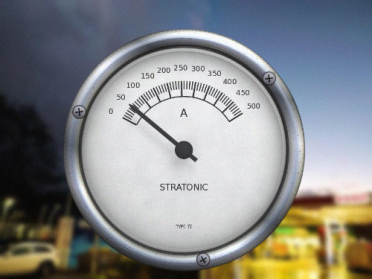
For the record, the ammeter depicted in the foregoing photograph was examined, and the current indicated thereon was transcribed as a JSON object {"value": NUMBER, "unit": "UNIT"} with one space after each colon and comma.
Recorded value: {"value": 50, "unit": "A"}
